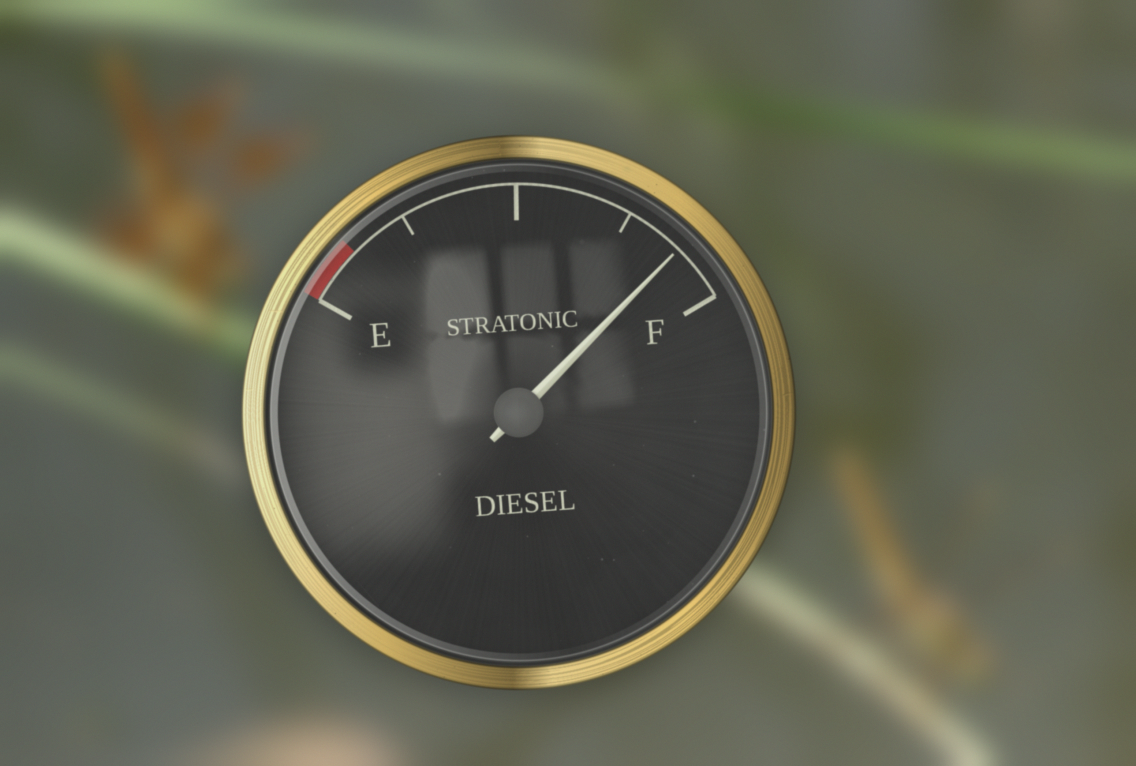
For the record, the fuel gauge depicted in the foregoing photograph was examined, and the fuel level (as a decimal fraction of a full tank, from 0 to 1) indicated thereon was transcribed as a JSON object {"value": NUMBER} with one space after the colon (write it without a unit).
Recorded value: {"value": 0.875}
